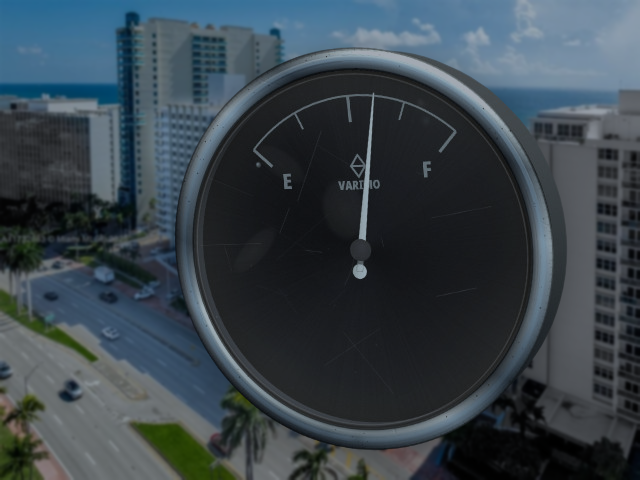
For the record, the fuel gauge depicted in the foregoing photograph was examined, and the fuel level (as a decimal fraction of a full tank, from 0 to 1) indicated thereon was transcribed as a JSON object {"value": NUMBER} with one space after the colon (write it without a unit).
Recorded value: {"value": 0.625}
